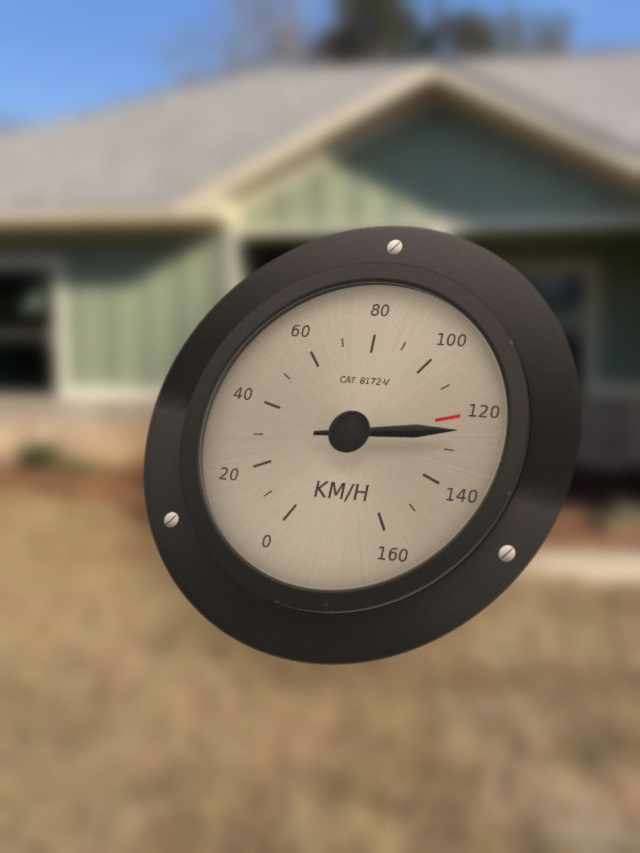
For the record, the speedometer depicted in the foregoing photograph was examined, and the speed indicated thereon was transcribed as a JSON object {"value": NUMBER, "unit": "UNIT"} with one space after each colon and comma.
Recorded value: {"value": 125, "unit": "km/h"}
